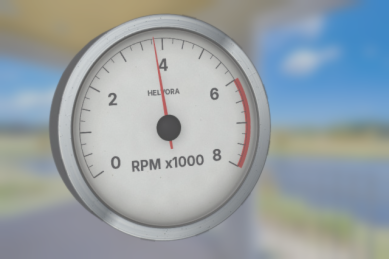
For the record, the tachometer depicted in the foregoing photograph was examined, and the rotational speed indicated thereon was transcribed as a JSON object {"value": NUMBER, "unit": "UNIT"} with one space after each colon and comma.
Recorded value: {"value": 3750, "unit": "rpm"}
